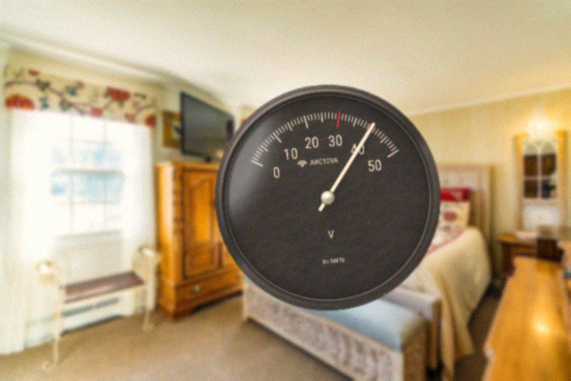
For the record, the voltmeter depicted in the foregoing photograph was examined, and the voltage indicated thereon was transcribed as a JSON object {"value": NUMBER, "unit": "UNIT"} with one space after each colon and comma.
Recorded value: {"value": 40, "unit": "V"}
